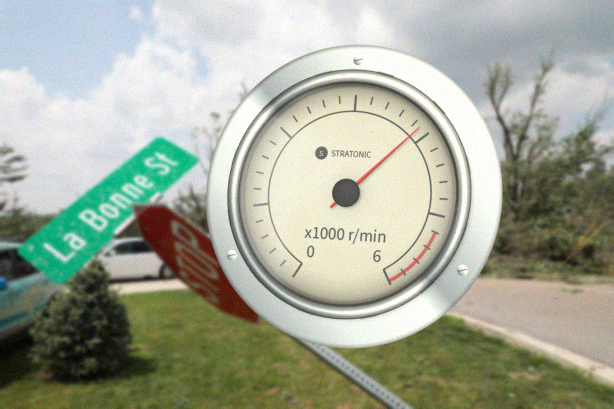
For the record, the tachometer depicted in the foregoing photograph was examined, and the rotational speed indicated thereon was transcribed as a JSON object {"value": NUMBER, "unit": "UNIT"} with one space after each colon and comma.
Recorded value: {"value": 3900, "unit": "rpm"}
